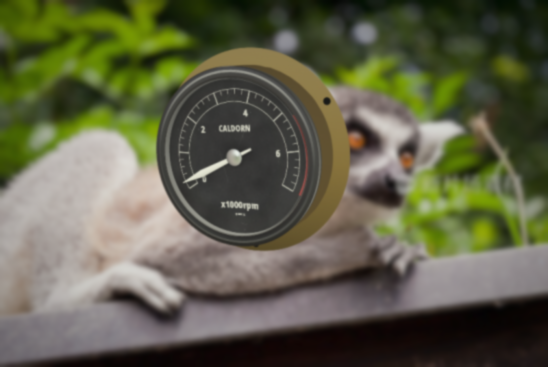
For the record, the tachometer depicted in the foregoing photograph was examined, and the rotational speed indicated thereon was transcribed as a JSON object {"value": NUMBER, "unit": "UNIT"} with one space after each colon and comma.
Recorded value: {"value": 200, "unit": "rpm"}
